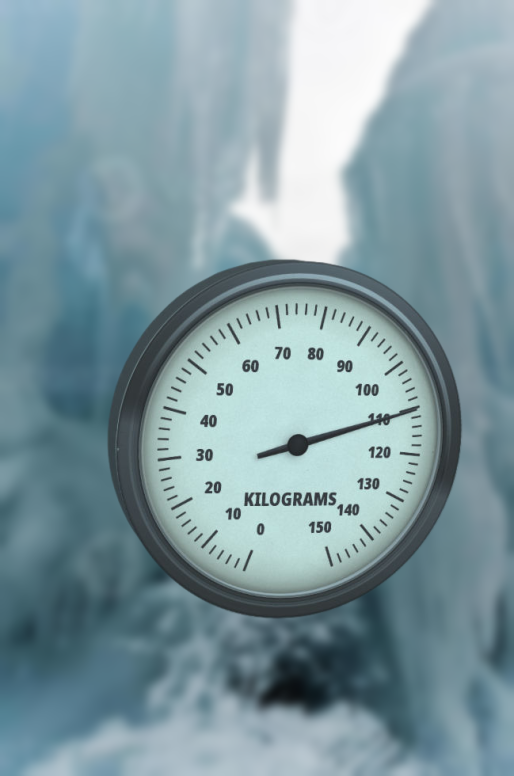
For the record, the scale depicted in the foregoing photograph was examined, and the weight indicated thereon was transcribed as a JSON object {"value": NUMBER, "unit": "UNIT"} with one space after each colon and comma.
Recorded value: {"value": 110, "unit": "kg"}
